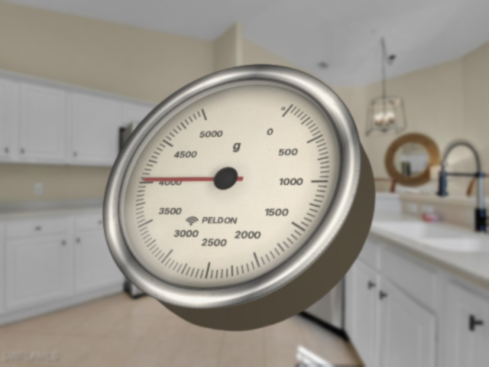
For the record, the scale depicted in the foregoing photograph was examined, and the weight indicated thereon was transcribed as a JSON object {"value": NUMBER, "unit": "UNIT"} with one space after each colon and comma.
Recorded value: {"value": 4000, "unit": "g"}
